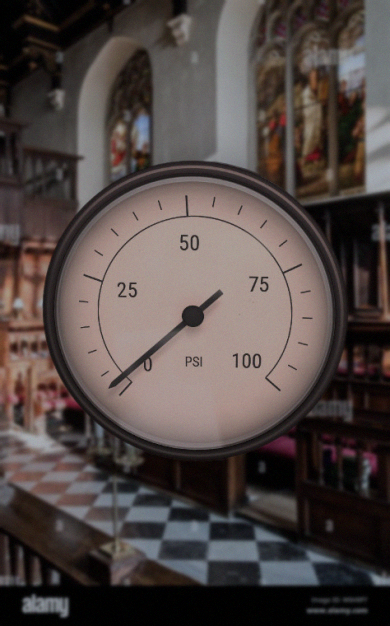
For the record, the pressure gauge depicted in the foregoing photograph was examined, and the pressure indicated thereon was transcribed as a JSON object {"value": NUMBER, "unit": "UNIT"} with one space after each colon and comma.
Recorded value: {"value": 2.5, "unit": "psi"}
